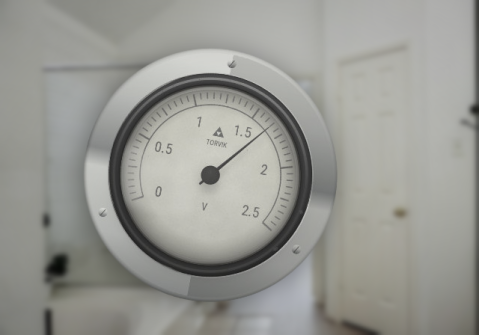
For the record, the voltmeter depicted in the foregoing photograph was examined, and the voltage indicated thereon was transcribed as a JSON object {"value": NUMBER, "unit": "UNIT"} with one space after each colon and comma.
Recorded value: {"value": 1.65, "unit": "V"}
